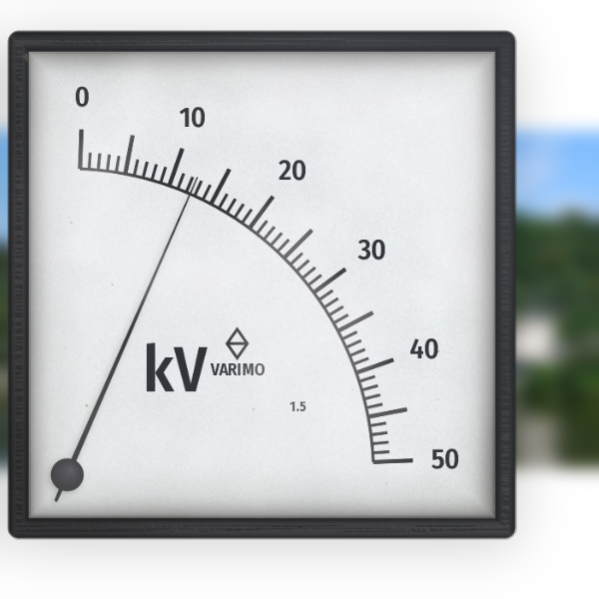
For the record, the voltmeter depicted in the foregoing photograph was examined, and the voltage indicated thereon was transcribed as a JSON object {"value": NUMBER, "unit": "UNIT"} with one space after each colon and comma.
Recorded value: {"value": 12.5, "unit": "kV"}
